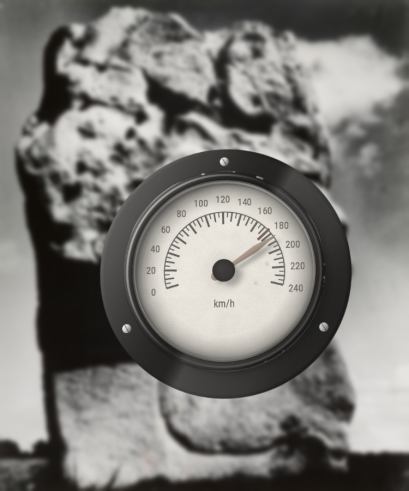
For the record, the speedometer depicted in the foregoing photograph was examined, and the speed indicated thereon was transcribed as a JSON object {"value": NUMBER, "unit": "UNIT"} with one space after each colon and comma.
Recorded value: {"value": 185, "unit": "km/h"}
